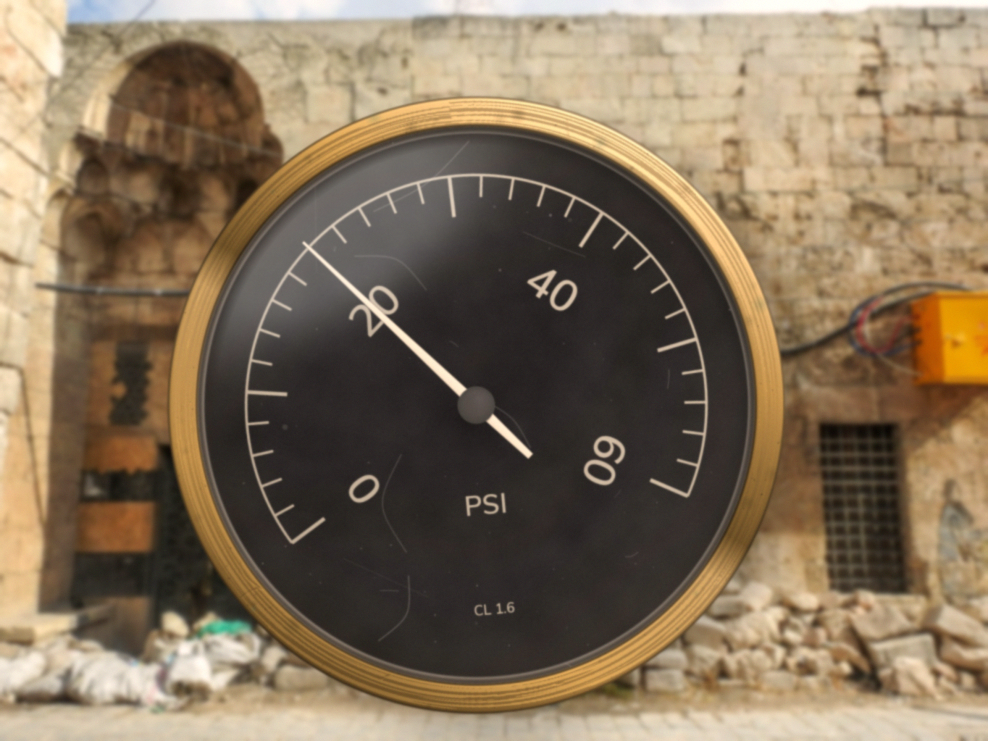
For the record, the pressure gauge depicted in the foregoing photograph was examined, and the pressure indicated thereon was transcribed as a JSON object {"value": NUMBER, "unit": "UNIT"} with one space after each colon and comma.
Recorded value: {"value": 20, "unit": "psi"}
